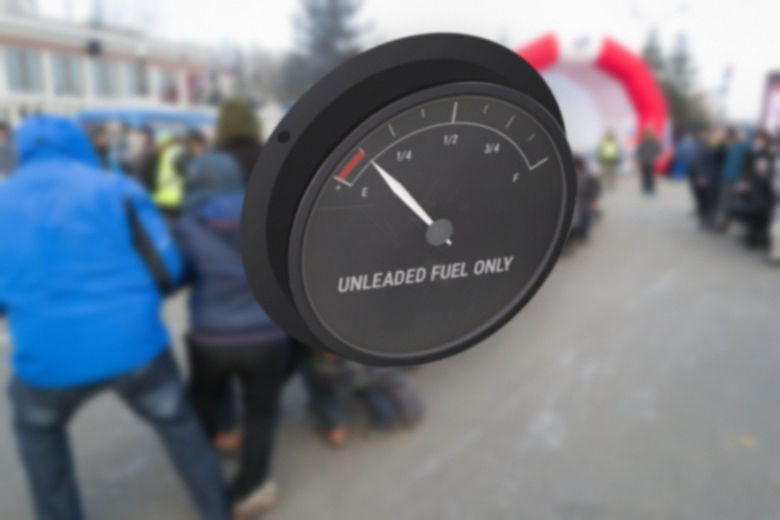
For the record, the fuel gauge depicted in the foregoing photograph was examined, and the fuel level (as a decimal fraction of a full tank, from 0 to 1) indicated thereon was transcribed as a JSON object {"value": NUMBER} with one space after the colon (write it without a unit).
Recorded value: {"value": 0.125}
